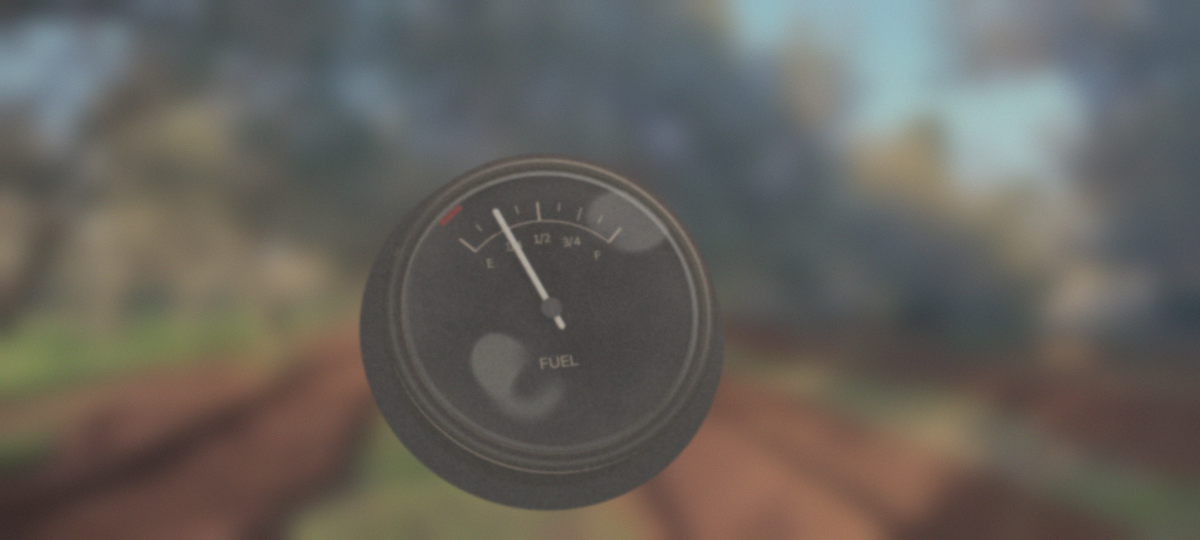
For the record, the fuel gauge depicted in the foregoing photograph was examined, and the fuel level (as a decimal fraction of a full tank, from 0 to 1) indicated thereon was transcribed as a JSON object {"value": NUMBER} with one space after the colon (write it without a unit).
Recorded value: {"value": 0.25}
